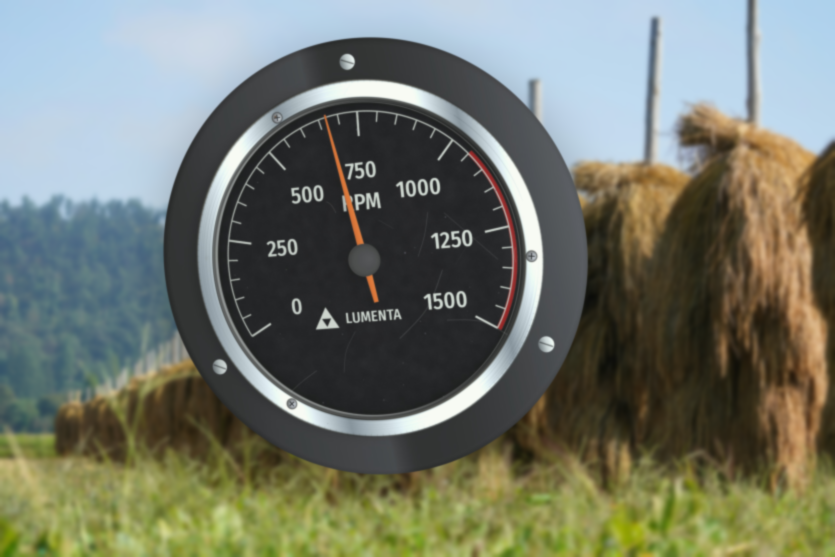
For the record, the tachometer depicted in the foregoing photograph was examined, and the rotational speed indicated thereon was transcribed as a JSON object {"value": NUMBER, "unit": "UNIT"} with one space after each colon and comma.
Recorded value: {"value": 675, "unit": "rpm"}
